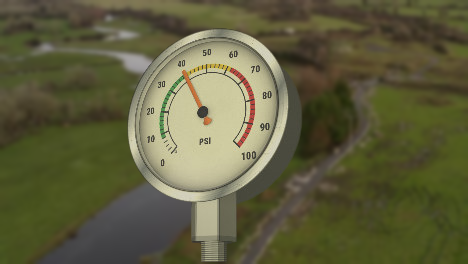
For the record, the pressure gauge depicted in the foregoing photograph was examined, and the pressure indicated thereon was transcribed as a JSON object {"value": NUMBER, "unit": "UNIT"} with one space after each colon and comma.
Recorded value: {"value": 40, "unit": "psi"}
